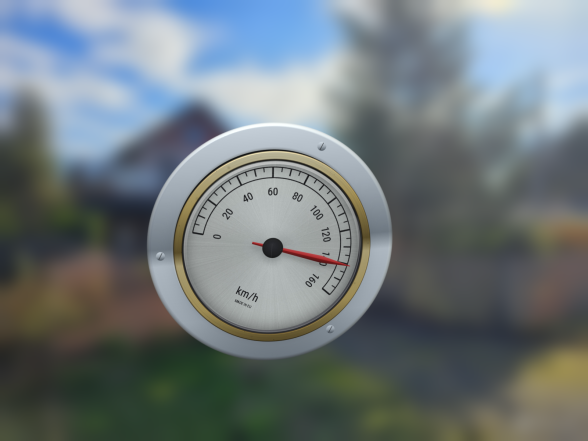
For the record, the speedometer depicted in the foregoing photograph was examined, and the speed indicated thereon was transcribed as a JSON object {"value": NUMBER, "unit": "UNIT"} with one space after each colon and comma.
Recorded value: {"value": 140, "unit": "km/h"}
